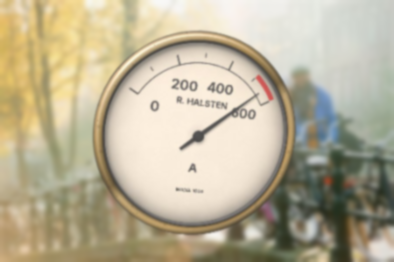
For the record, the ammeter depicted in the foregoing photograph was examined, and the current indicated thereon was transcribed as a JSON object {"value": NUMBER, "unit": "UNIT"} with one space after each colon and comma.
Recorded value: {"value": 550, "unit": "A"}
